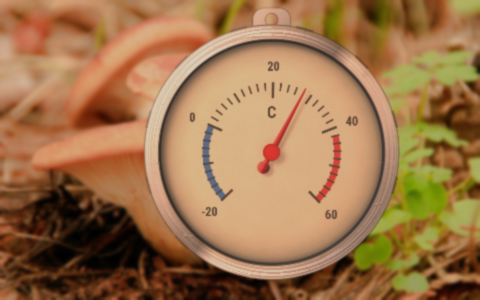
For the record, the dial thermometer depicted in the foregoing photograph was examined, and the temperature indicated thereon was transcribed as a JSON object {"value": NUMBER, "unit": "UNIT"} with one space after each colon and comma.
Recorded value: {"value": 28, "unit": "°C"}
